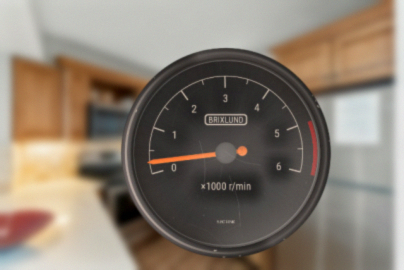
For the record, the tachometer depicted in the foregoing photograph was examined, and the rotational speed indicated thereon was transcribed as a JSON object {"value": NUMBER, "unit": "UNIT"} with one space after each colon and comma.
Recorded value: {"value": 250, "unit": "rpm"}
